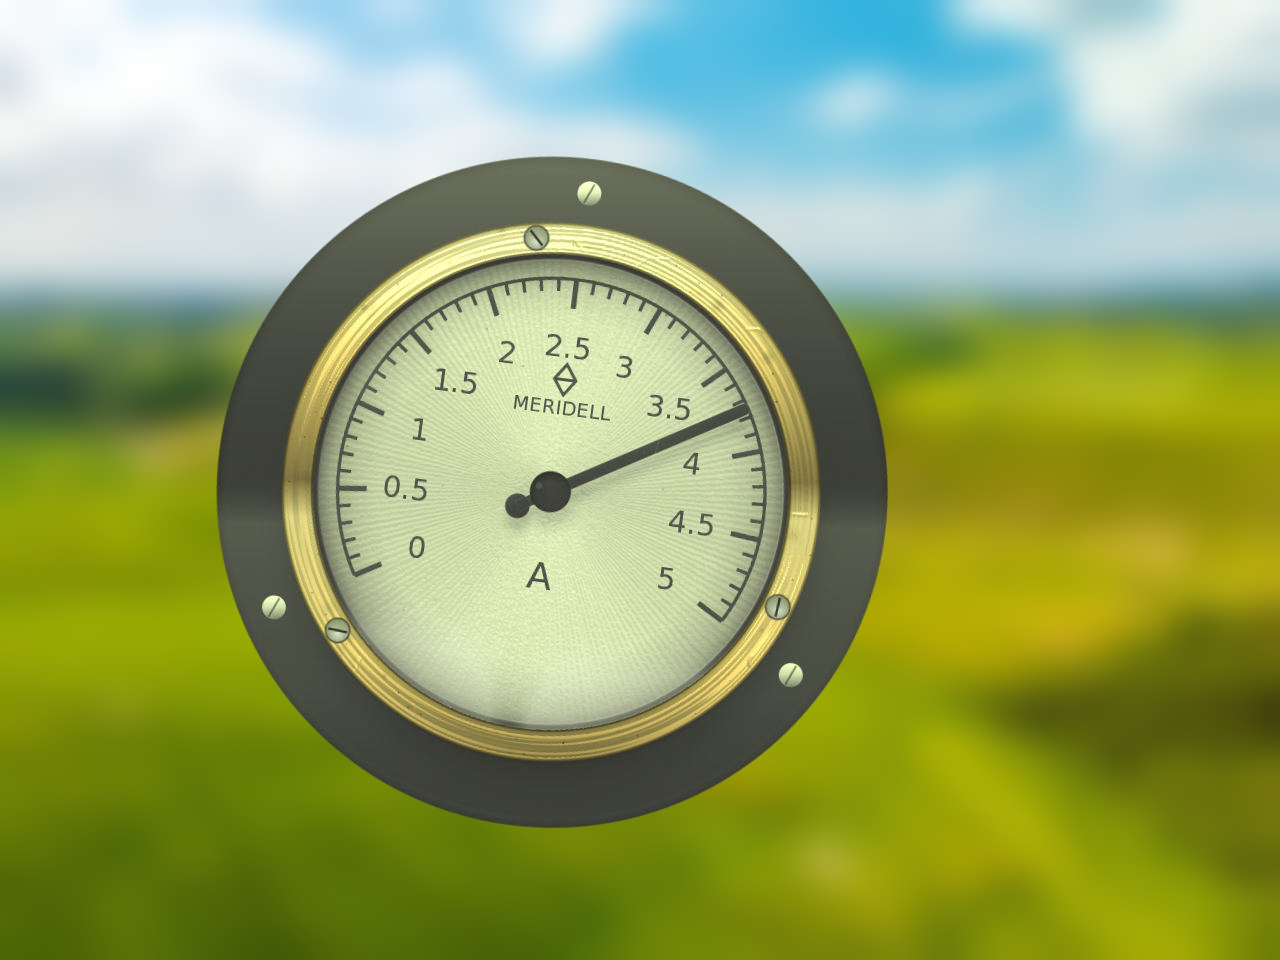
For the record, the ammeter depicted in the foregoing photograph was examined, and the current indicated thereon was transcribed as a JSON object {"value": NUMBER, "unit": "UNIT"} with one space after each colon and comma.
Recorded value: {"value": 3.75, "unit": "A"}
